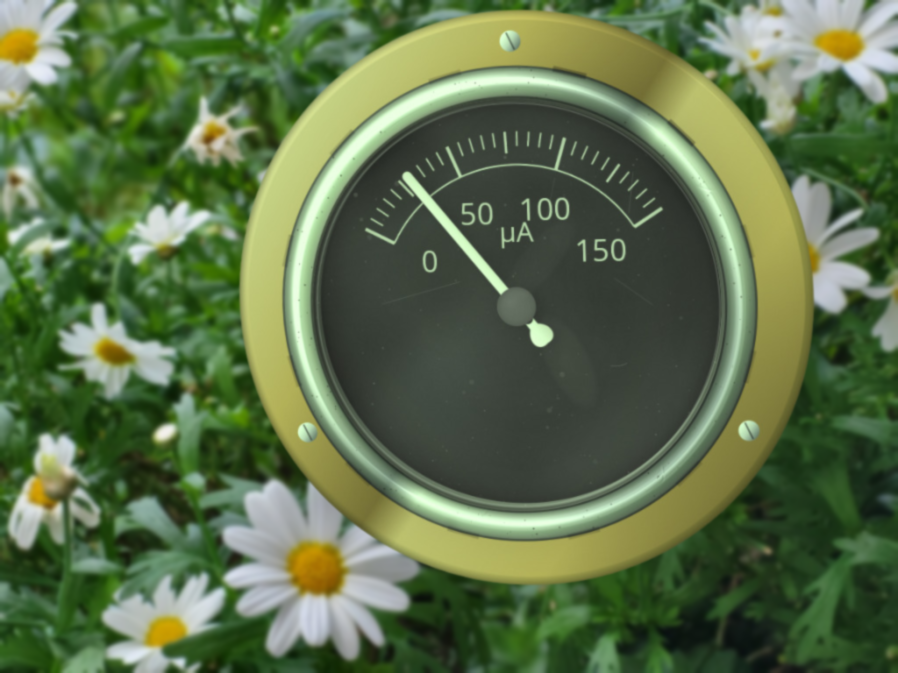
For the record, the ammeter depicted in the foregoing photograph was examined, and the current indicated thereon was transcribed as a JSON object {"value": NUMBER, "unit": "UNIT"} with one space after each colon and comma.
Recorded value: {"value": 30, "unit": "µA"}
